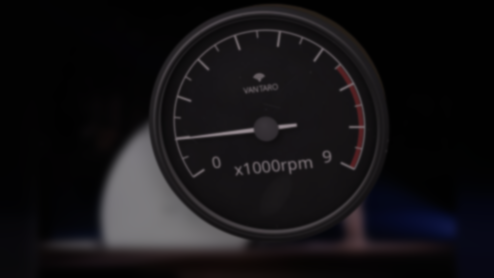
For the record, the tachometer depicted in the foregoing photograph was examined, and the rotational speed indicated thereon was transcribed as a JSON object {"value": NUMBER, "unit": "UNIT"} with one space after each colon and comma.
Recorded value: {"value": 1000, "unit": "rpm"}
